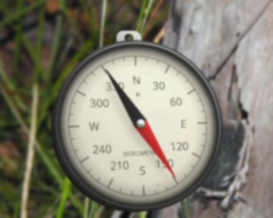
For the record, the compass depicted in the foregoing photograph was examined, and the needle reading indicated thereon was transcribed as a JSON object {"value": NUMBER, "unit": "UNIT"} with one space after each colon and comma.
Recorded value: {"value": 150, "unit": "°"}
